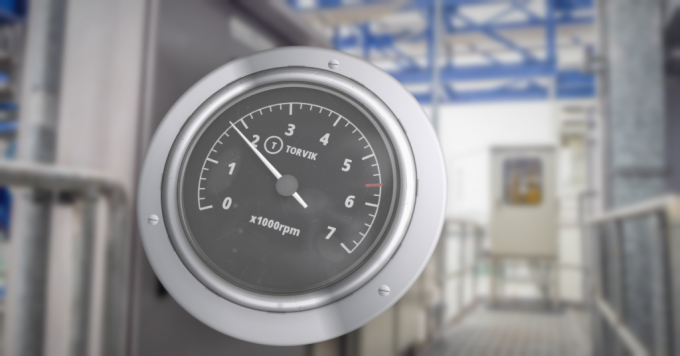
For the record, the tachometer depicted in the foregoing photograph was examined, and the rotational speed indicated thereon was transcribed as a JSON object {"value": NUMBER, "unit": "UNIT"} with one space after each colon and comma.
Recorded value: {"value": 1800, "unit": "rpm"}
